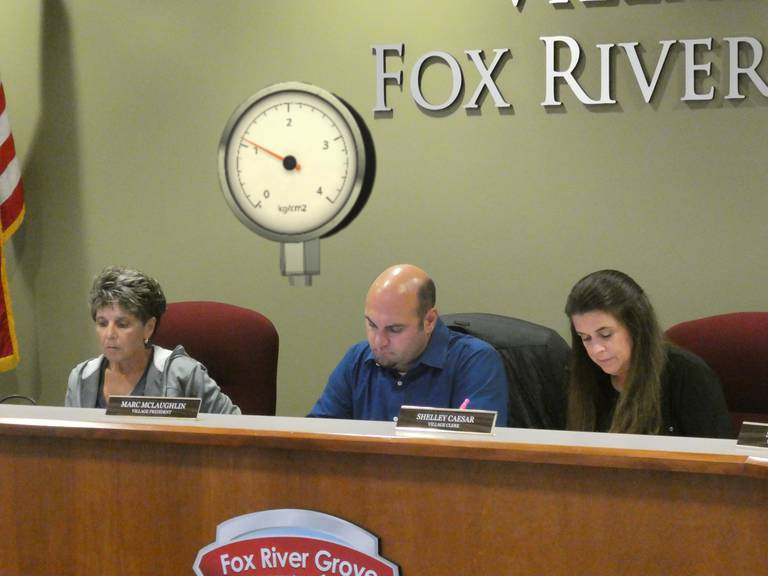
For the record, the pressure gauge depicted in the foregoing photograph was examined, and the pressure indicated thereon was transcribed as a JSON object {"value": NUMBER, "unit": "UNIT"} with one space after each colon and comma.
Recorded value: {"value": 1.1, "unit": "kg/cm²"}
